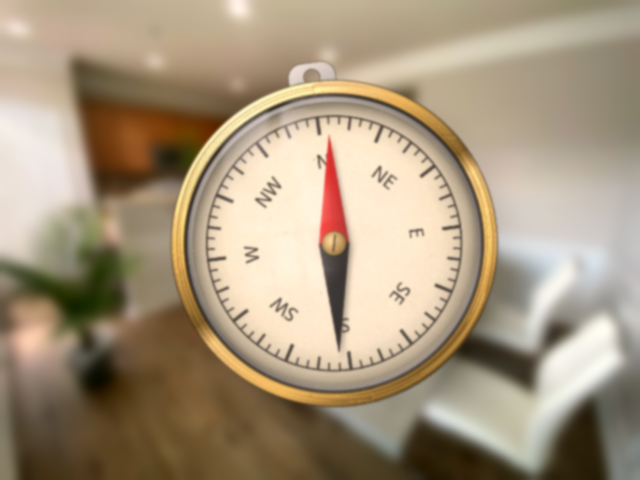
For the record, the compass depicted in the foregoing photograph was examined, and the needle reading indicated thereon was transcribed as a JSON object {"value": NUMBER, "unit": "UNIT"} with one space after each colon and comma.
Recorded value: {"value": 5, "unit": "°"}
